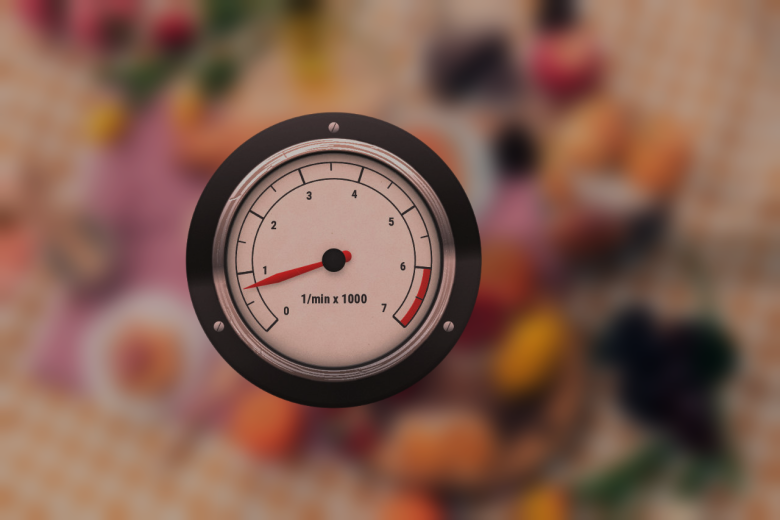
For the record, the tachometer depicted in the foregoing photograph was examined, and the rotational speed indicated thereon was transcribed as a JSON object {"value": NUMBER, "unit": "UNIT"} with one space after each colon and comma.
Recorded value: {"value": 750, "unit": "rpm"}
